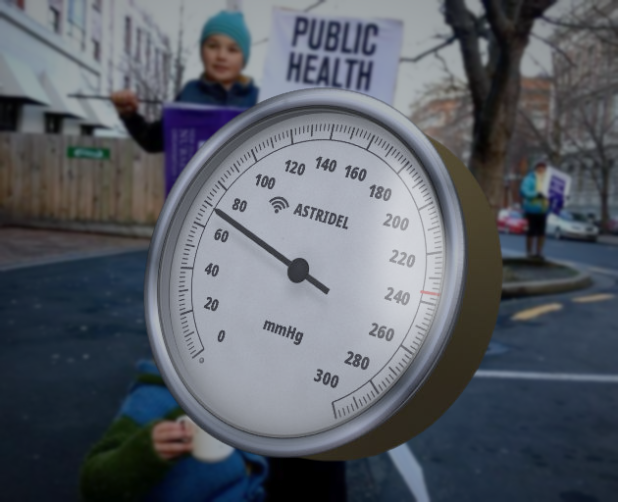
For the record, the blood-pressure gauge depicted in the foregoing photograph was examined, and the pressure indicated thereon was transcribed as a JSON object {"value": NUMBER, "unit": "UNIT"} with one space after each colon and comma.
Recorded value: {"value": 70, "unit": "mmHg"}
